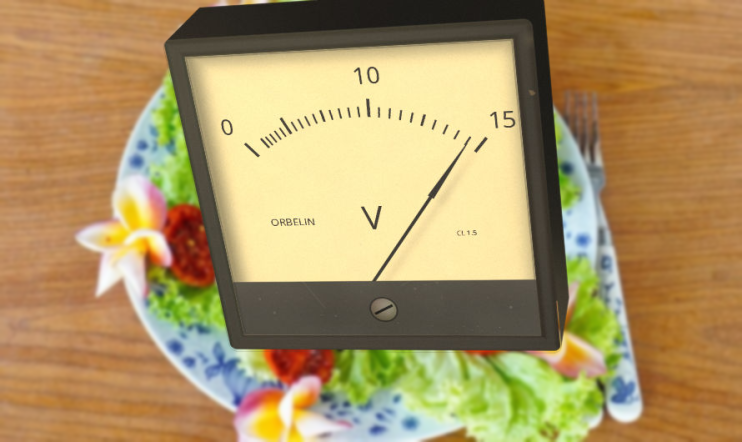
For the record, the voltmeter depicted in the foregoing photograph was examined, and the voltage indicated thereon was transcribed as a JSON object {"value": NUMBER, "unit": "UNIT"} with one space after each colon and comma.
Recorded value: {"value": 14.5, "unit": "V"}
